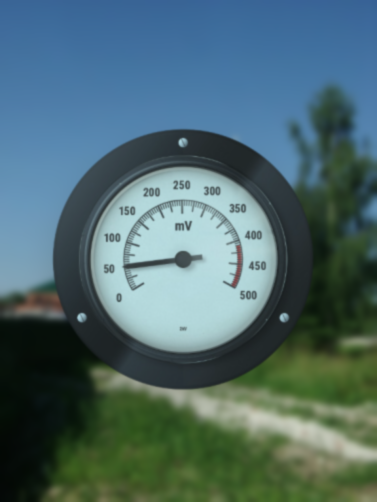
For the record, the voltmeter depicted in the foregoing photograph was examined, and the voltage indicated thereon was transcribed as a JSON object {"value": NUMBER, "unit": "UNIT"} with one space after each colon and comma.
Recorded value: {"value": 50, "unit": "mV"}
